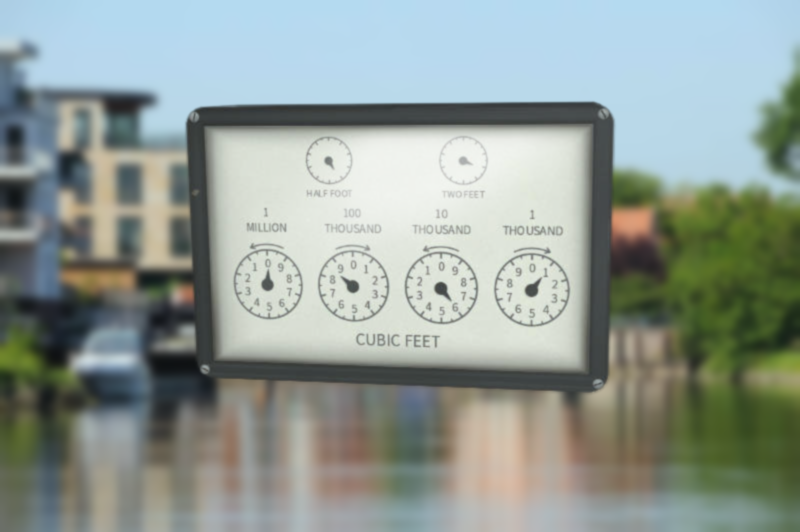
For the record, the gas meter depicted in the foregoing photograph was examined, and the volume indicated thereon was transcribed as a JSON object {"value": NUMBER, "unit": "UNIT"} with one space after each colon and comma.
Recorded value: {"value": 986100, "unit": "ft³"}
